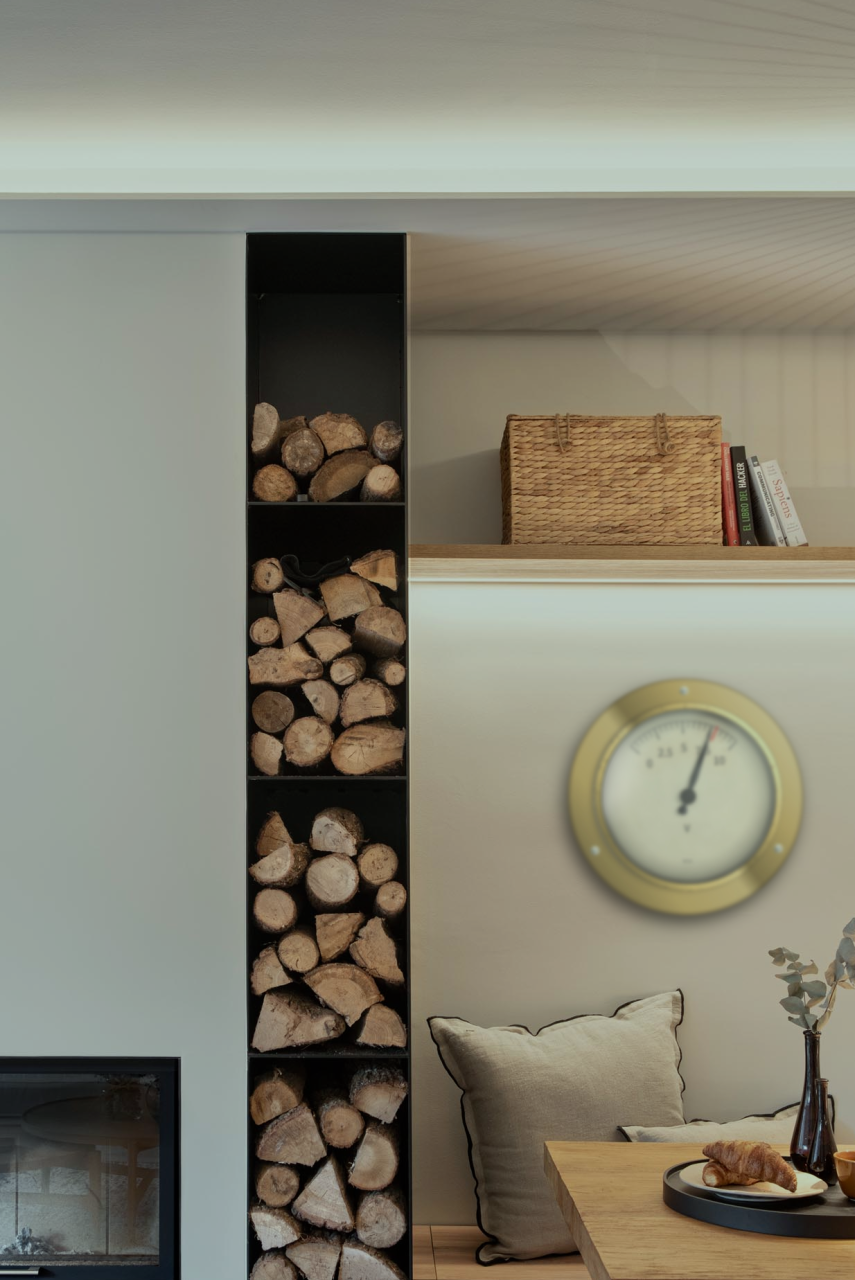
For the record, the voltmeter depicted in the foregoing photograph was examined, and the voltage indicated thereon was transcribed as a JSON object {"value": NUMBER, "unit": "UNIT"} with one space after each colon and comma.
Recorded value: {"value": 7.5, "unit": "V"}
